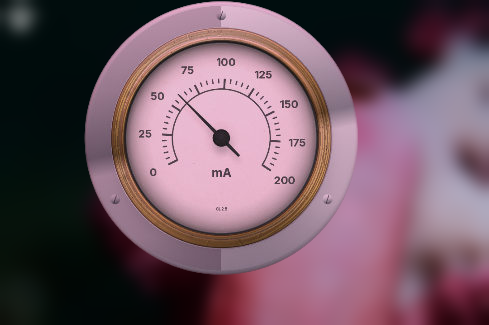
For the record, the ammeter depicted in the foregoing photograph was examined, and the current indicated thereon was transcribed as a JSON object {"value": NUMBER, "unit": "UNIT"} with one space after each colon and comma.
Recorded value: {"value": 60, "unit": "mA"}
